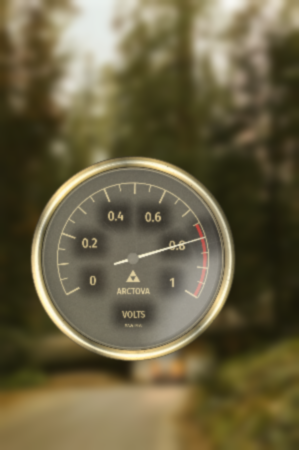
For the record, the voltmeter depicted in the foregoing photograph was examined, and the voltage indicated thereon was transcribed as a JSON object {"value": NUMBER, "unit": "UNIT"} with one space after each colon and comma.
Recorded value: {"value": 0.8, "unit": "V"}
